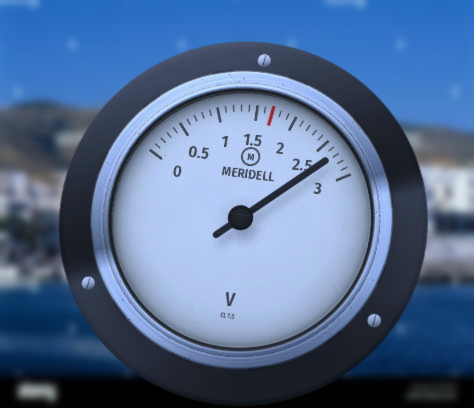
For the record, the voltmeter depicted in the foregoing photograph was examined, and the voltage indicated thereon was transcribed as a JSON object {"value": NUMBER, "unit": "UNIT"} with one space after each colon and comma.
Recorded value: {"value": 2.7, "unit": "V"}
